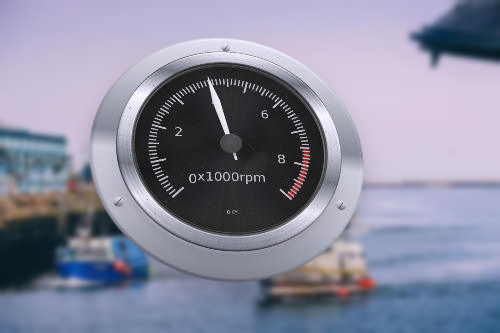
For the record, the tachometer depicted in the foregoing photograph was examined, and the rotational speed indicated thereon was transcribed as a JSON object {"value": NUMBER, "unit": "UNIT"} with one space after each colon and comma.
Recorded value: {"value": 4000, "unit": "rpm"}
